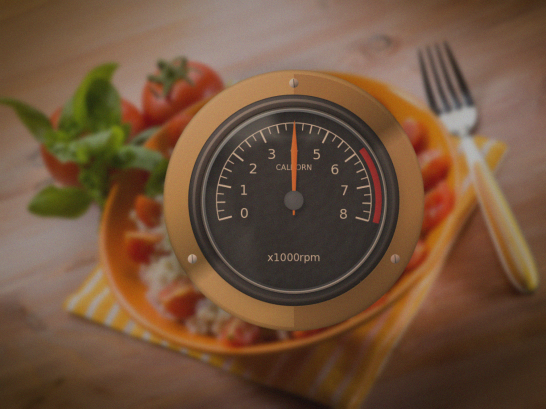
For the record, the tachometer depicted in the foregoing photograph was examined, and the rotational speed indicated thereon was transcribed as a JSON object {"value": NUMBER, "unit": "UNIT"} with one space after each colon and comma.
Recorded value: {"value": 4000, "unit": "rpm"}
